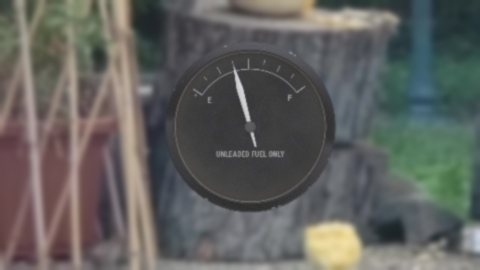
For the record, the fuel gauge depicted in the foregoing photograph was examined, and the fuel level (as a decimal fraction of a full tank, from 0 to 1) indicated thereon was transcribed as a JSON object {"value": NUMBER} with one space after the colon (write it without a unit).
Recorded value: {"value": 0.375}
